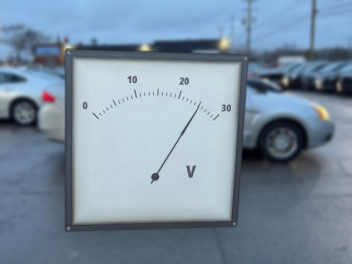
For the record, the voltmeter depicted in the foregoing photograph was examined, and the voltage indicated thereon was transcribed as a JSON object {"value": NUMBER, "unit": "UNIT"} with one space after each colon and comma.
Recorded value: {"value": 25, "unit": "V"}
